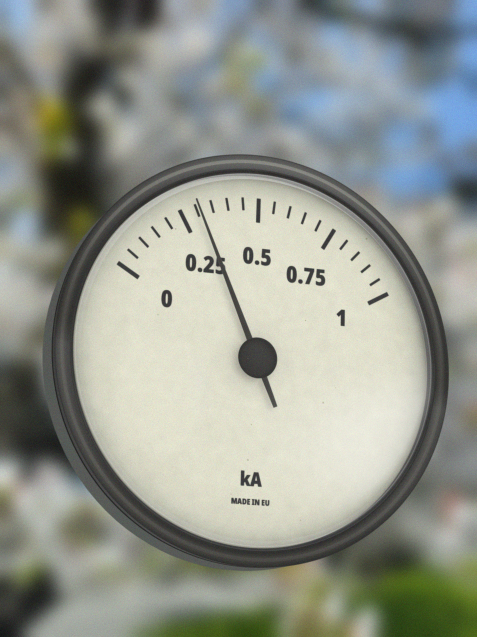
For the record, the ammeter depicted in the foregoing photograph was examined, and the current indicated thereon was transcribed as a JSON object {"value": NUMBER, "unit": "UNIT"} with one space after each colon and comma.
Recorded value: {"value": 0.3, "unit": "kA"}
